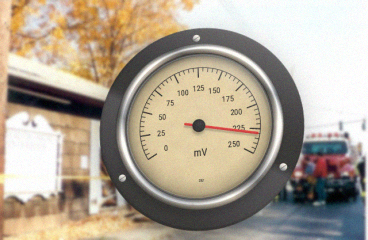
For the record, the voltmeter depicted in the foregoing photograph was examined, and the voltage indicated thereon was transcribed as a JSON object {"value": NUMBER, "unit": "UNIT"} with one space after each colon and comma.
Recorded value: {"value": 230, "unit": "mV"}
